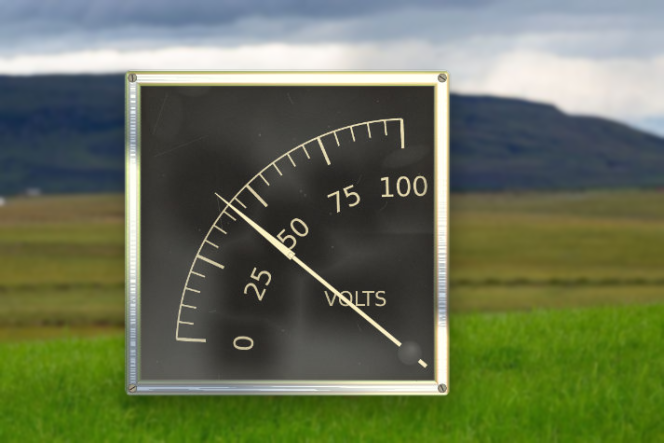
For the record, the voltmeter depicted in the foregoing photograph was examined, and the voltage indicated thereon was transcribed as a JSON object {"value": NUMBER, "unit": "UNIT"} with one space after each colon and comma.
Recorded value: {"value": 42.5, "unit": "V"}
